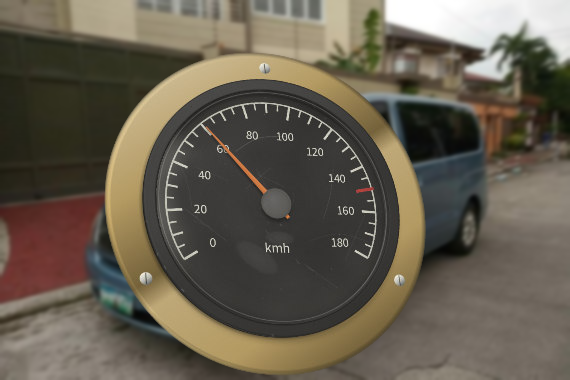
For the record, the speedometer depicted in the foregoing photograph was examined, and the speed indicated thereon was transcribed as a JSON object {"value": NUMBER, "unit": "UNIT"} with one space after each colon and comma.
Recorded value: {"value": 60, "unit": "km/h"}
